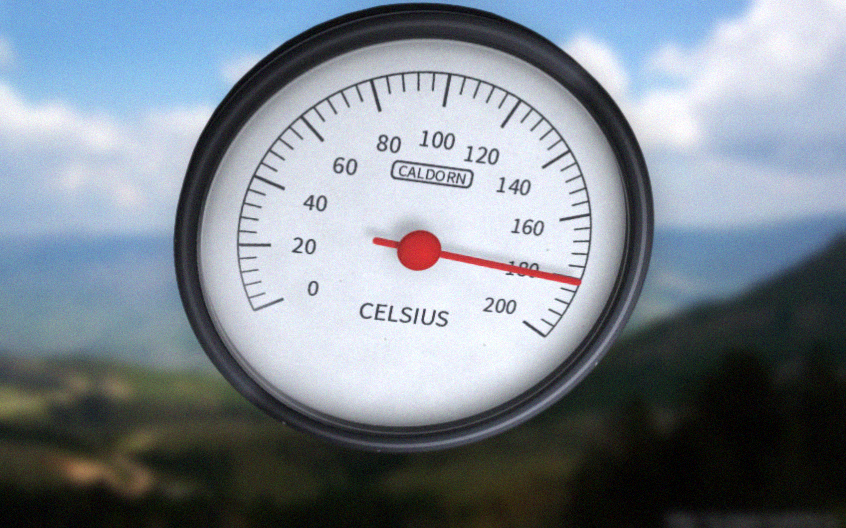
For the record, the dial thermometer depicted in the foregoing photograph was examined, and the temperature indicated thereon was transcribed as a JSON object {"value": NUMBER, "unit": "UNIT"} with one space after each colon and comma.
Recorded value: {"value": 180, "unit": "°C"}
